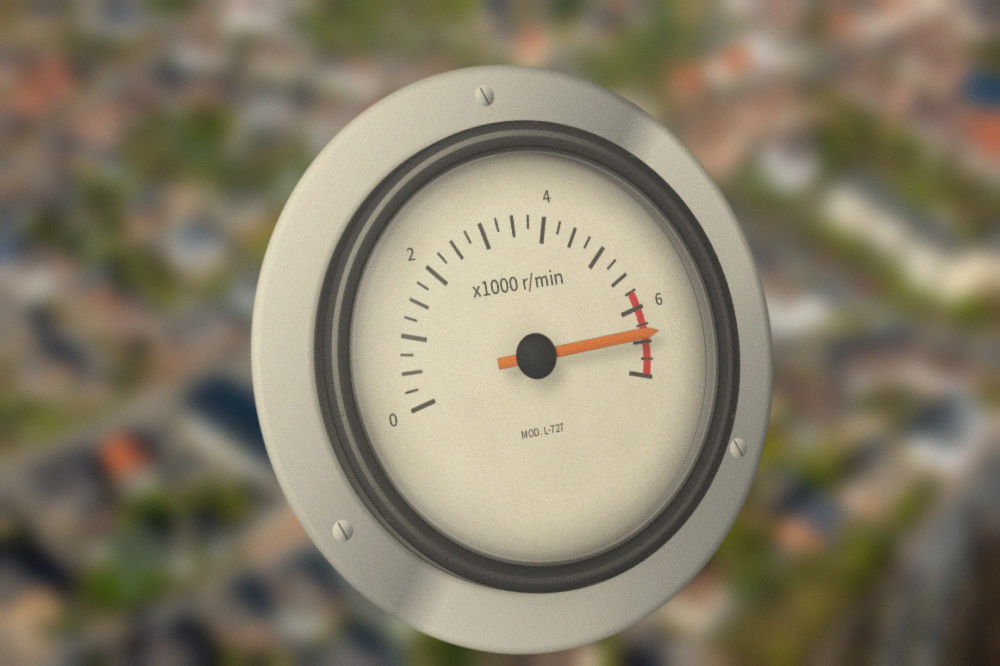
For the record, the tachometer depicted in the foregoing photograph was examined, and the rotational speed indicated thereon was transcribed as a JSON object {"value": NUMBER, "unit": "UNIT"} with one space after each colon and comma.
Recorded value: {"value": 6375, "unit": "rpm"}
